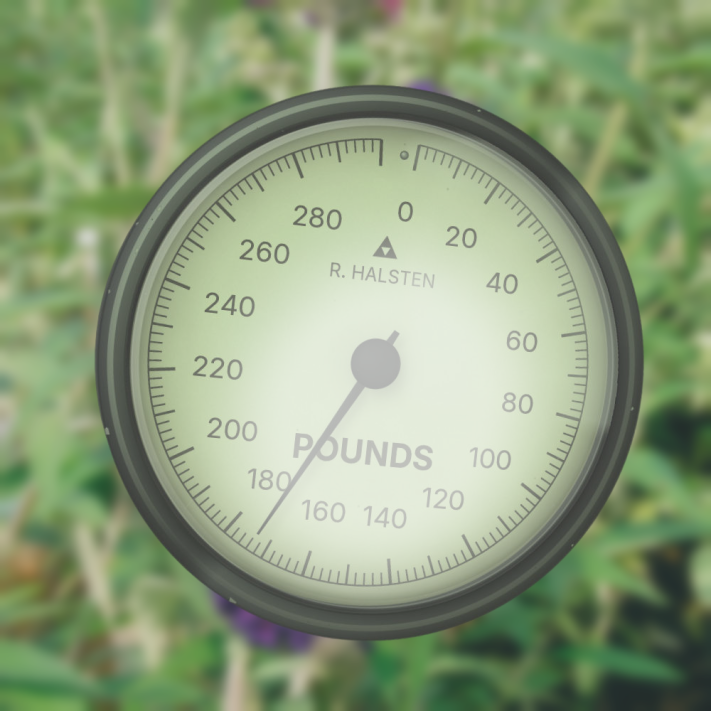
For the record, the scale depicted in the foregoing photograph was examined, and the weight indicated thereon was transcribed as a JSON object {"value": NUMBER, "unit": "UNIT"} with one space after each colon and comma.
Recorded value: {"value": 174, "unit": "lb"}
